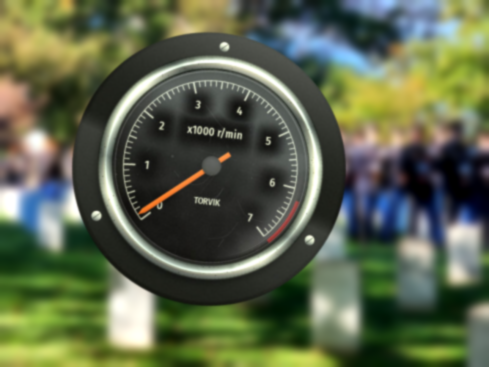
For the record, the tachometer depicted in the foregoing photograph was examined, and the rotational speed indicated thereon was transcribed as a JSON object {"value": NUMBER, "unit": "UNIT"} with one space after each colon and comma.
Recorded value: {"value": 100, "unit": "rpm"}
